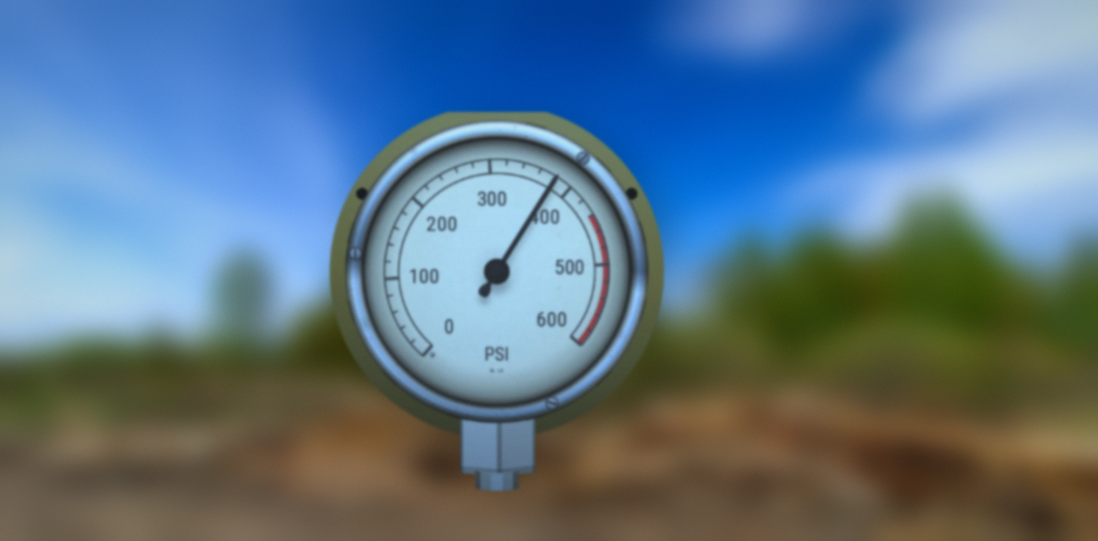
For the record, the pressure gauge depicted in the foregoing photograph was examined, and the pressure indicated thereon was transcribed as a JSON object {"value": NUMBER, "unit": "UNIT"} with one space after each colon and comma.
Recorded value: {"value": 380, "unit": "psi"}
